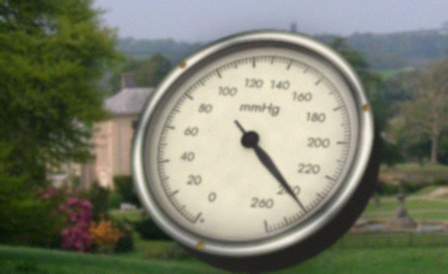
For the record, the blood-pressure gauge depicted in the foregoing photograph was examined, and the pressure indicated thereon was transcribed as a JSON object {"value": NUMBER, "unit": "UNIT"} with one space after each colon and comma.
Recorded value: {"value": 240, "unit": "mmHg"}
